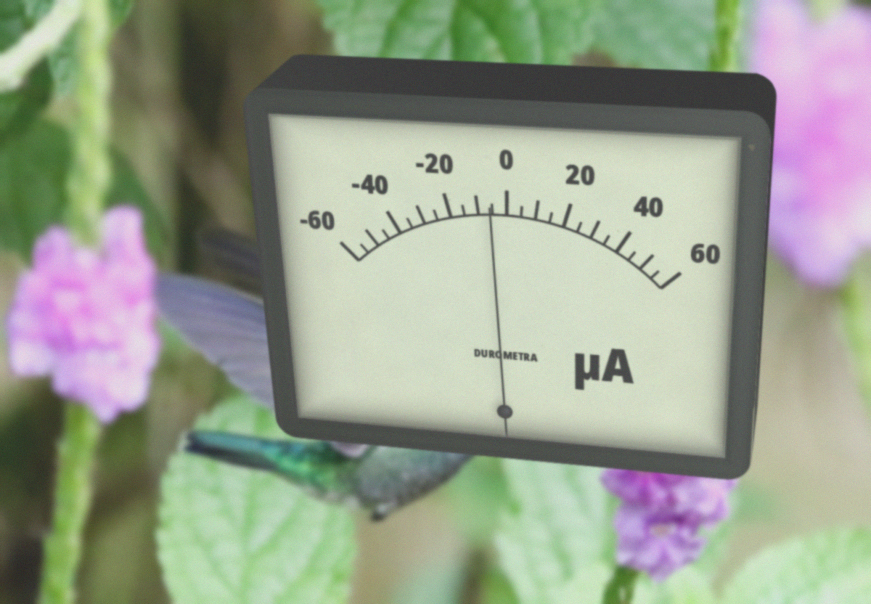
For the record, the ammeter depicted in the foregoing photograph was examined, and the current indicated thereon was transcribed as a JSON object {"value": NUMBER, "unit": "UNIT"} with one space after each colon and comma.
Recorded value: {"value": -5, "unit": "µA"}
